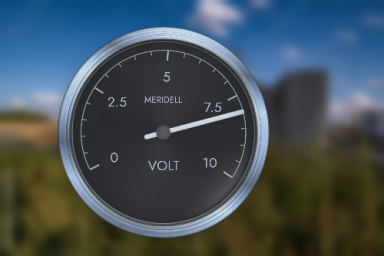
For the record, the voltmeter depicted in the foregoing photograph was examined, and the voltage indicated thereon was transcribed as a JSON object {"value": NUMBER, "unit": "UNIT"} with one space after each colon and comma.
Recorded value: {"value": 8, "unit": "V"}
